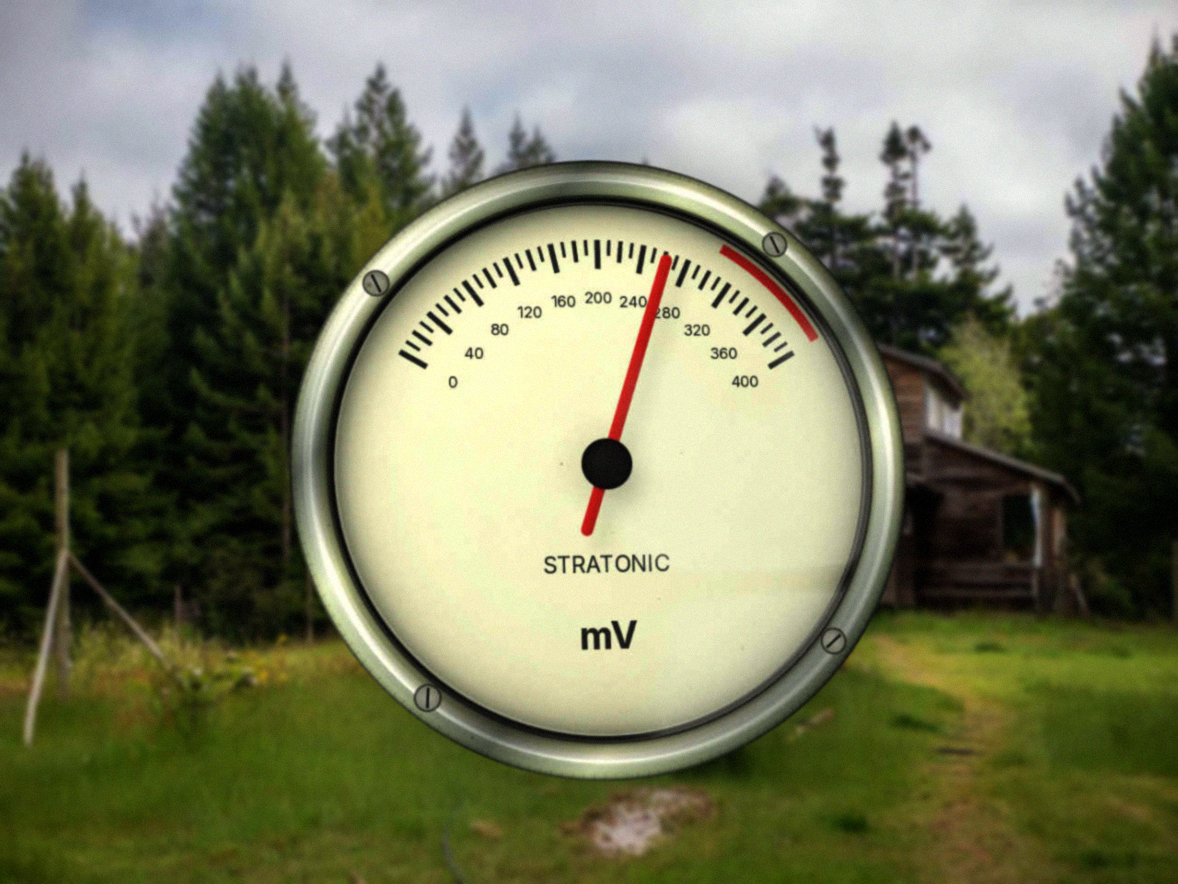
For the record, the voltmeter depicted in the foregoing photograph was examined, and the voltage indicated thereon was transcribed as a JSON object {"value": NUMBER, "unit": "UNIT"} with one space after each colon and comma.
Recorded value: {"value": 260, "unit": "mV"}
